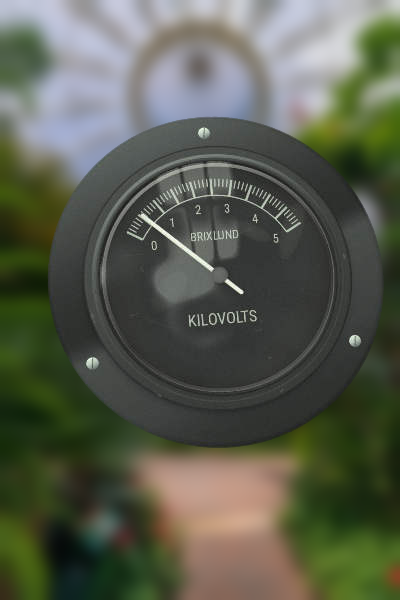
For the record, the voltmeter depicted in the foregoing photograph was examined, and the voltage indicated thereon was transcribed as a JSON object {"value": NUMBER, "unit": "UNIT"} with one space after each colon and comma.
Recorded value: {"value": 0.5, "unit": "kV"}
